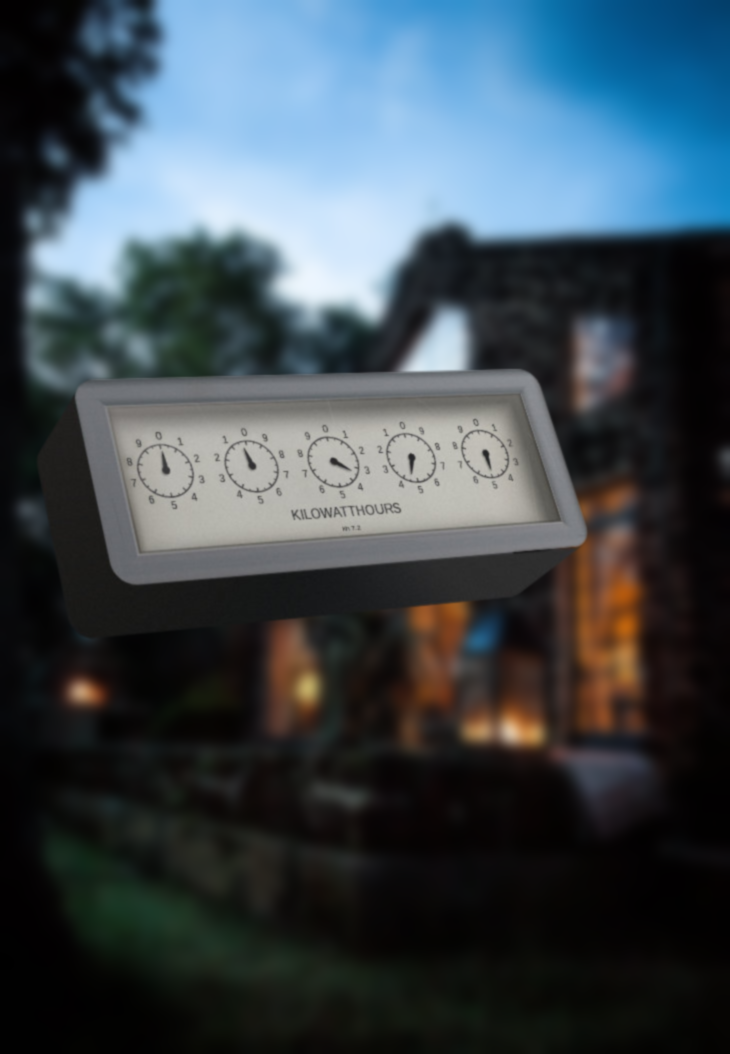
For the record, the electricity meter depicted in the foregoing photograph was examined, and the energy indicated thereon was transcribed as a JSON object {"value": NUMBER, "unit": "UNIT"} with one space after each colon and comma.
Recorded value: {"value": 345, "unit": "kWh"}
